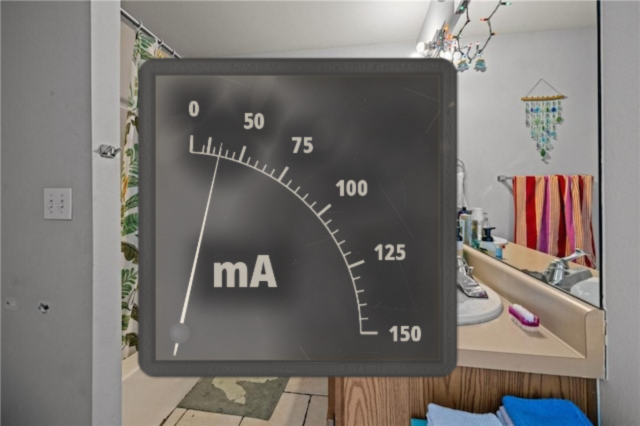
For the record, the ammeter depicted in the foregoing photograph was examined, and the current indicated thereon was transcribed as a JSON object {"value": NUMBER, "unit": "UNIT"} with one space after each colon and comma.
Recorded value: {"value": 35, "unit": "mA"}
